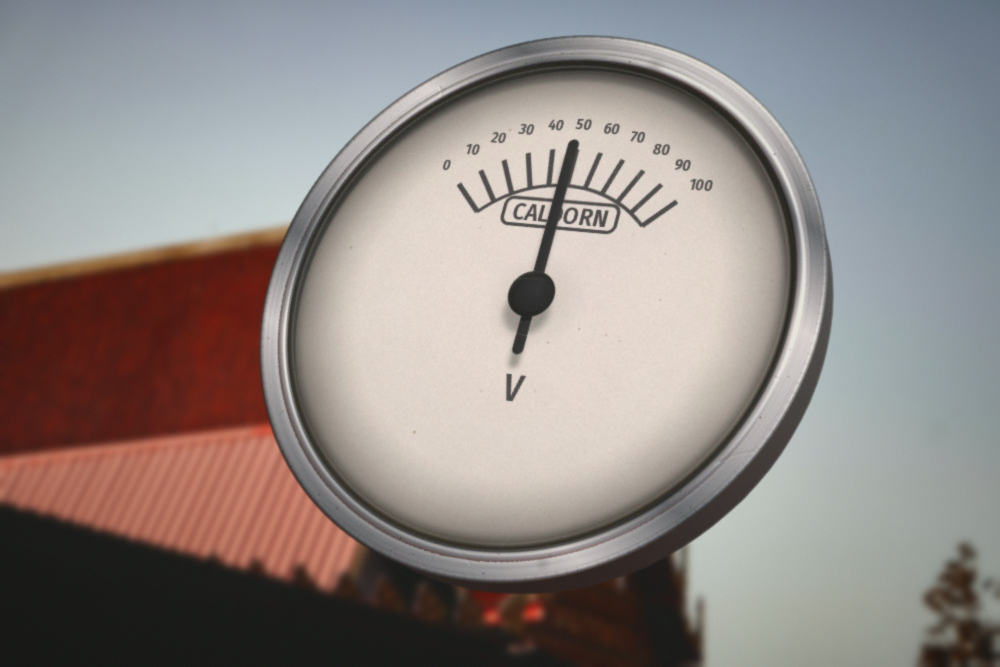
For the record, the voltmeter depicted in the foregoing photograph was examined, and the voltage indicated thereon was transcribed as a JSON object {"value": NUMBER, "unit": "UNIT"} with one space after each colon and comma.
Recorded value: {"value": 50, "unit": "V"}
